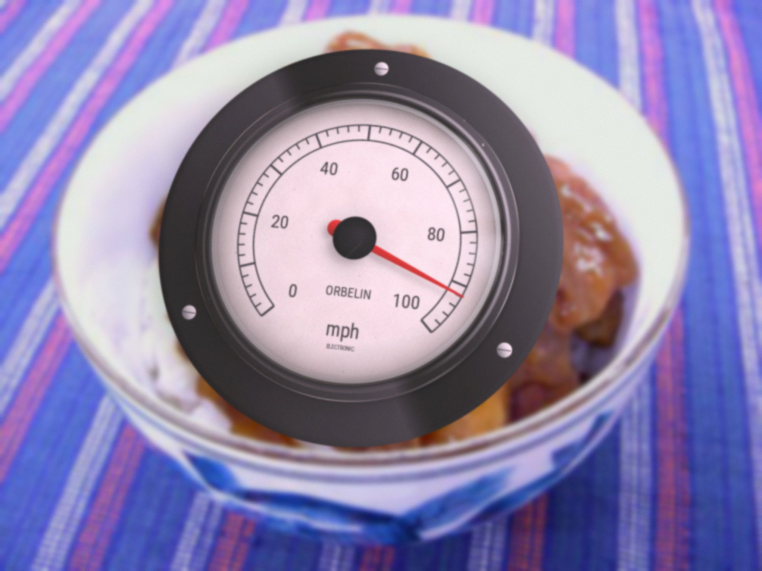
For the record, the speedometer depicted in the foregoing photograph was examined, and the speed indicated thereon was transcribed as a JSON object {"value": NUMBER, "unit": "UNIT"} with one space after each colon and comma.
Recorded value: {"value": 92, "unit": "mph"}
